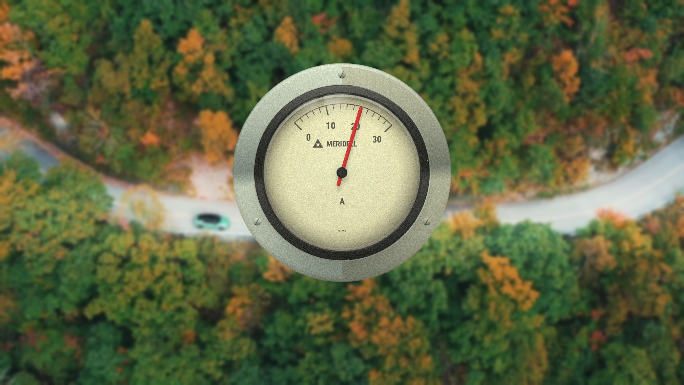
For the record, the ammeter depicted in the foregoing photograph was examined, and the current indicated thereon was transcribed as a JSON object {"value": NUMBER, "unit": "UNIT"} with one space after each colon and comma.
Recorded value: {"value": 20, "unit": "A"}
